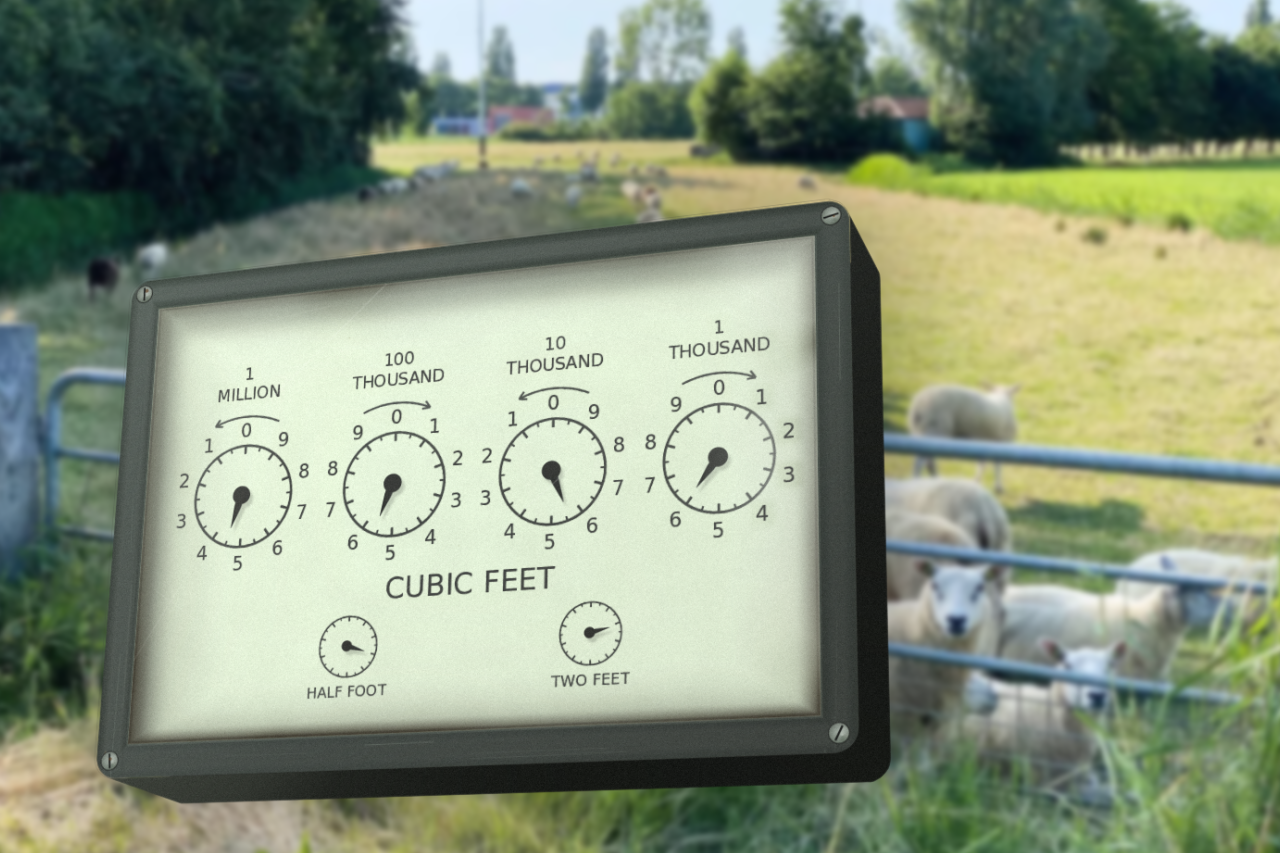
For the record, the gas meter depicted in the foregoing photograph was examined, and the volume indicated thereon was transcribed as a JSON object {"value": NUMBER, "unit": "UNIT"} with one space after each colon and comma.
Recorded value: {"value": 455600, "unit": "ft³"}
